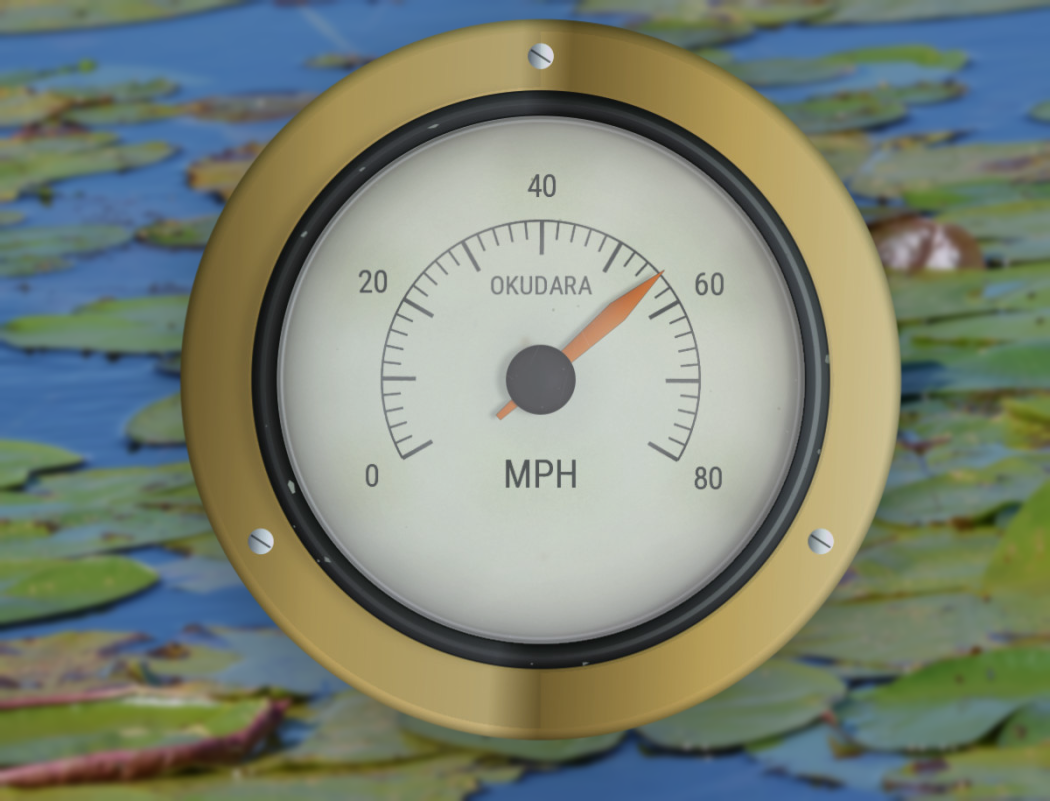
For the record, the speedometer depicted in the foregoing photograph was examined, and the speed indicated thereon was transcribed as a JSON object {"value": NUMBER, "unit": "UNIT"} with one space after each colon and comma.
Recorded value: {"value": 56, "unit": "mph"}
